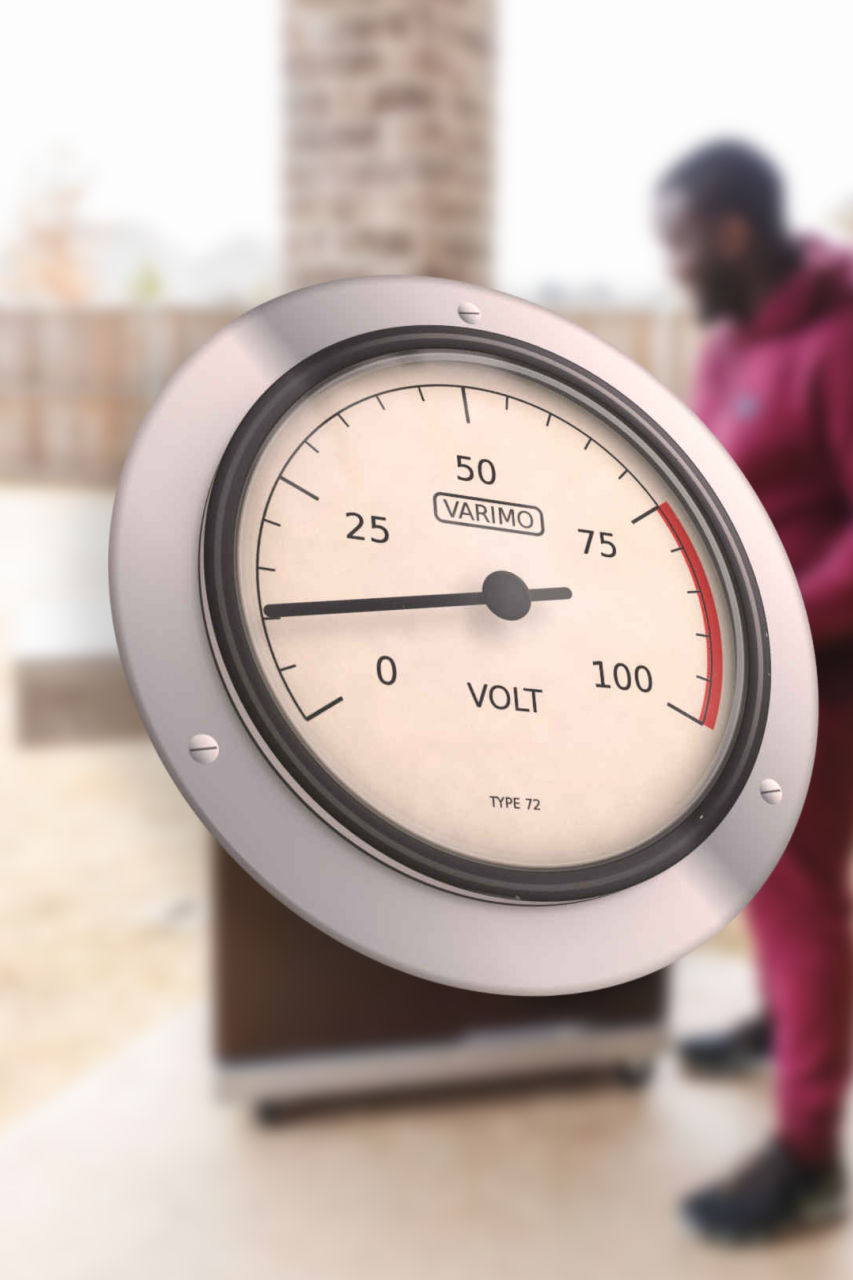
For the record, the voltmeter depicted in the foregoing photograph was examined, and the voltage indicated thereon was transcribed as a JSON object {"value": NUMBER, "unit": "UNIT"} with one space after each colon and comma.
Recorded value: {"value": 10, "unit": "V"}
